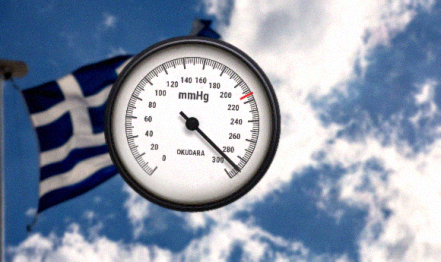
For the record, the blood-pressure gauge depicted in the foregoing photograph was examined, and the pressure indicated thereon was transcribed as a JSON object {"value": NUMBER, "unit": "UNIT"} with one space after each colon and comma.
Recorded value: {"value": 290, "unit": "mmHg"}
